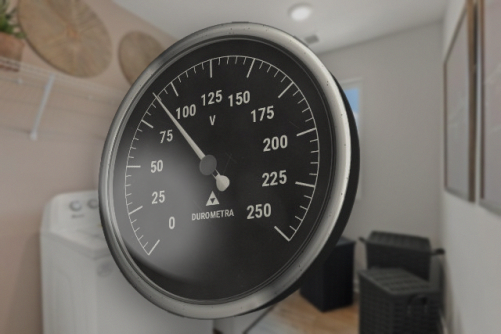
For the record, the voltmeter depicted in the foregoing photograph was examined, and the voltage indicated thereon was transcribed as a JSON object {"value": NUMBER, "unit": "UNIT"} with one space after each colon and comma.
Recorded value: {"value": 90, "unit": "V"}
